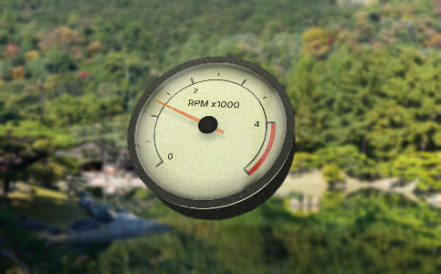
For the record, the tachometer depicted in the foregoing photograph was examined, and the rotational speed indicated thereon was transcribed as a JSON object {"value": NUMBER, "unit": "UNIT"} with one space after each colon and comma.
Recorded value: {"value": 1250, "unit": "rpm"}
